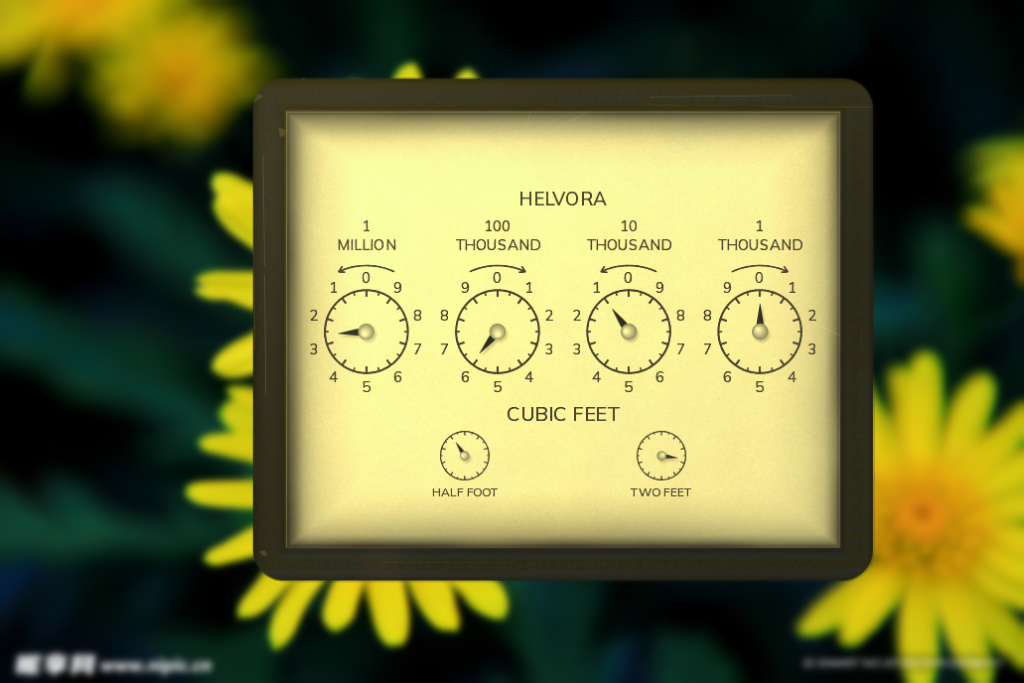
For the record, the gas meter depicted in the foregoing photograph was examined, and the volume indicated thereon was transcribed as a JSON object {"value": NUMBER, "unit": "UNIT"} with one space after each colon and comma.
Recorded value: {"value": 261000, "unit": "ft³"}
